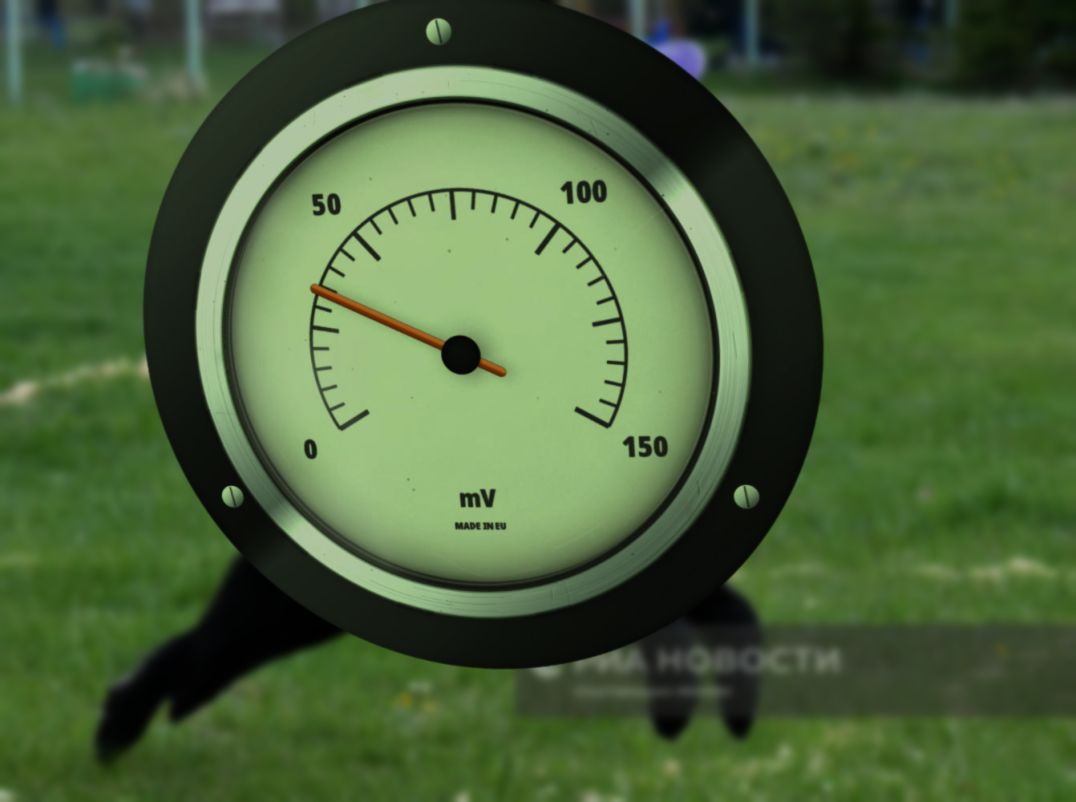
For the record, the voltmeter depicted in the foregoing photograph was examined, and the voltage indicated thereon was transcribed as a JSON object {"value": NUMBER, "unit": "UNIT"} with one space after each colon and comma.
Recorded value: {"value": 35, "unit": "mV"}
